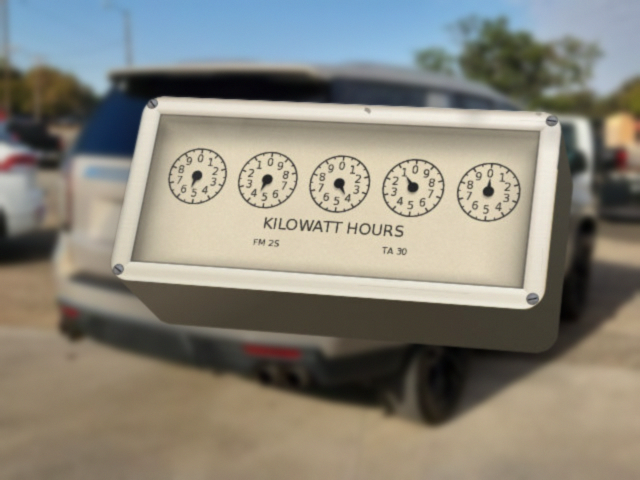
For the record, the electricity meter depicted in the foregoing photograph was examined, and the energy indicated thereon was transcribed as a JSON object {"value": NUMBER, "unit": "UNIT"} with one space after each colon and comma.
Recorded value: {"value": 54410, "unit": "kWh"}
